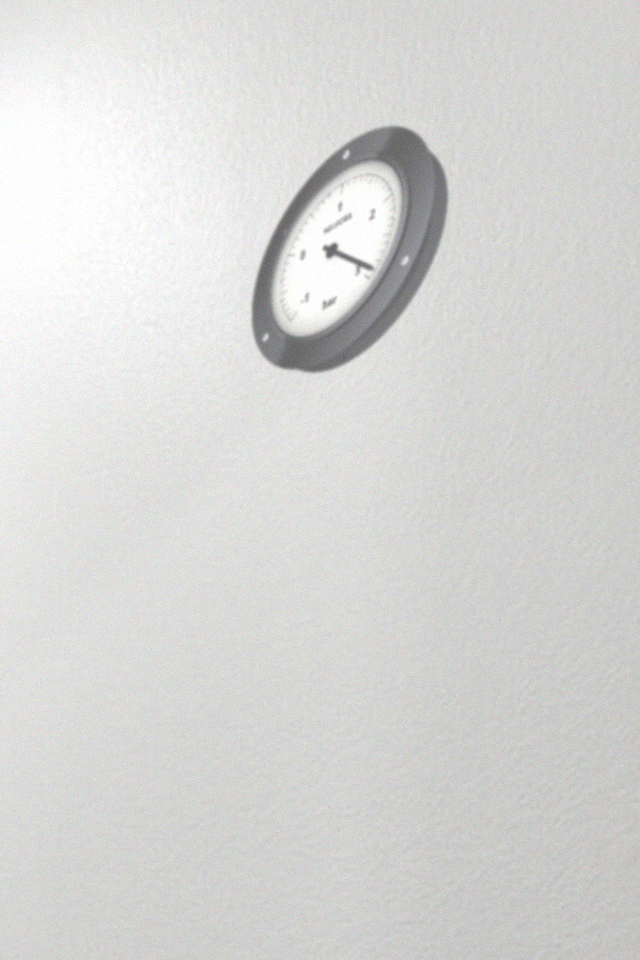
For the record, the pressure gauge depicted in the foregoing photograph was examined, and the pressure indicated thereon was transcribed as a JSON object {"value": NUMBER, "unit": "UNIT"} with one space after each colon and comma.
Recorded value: {"value": 2.9, "unit": "bar"}
